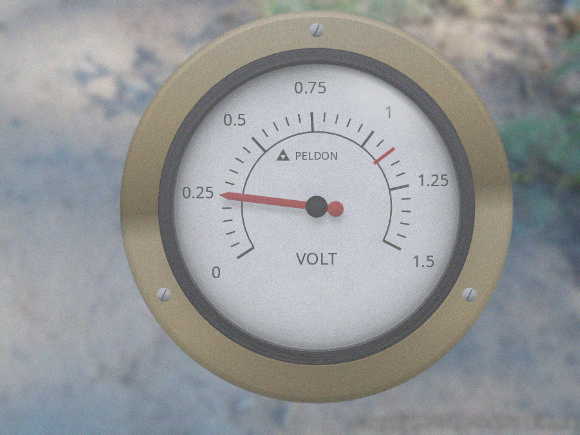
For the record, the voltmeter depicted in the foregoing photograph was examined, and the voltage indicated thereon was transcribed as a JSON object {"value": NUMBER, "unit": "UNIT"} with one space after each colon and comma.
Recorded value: {"value": 0.25, "unit": "V"}
